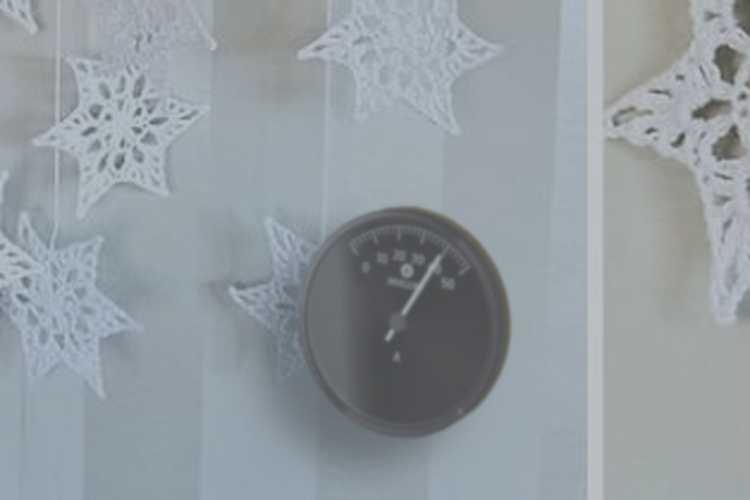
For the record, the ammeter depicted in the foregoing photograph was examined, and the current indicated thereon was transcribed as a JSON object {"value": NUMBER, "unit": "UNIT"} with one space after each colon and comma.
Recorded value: {"value": 40, "unit": "A"}
